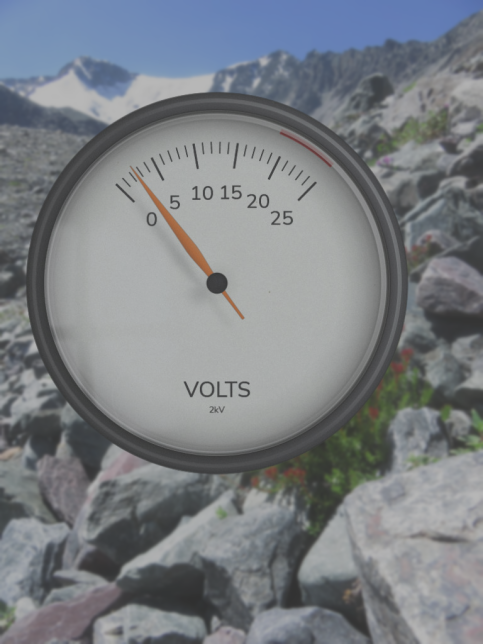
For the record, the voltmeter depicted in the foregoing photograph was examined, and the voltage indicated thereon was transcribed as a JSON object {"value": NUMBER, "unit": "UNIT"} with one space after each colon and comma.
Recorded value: {"value": 2.5, "unit": "V"}
